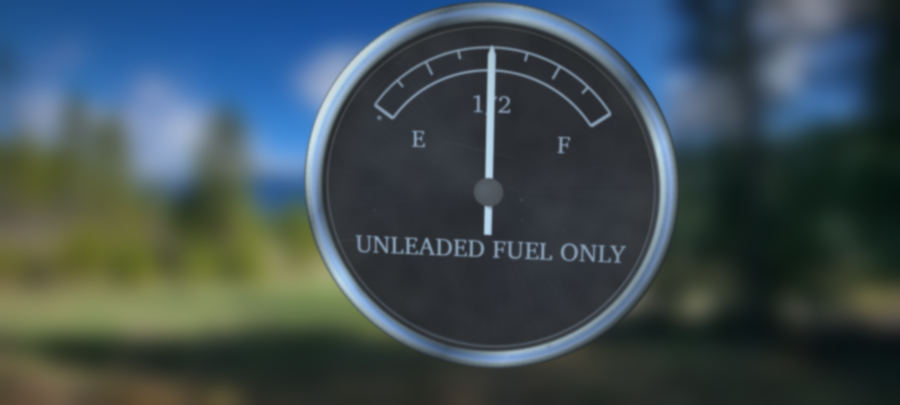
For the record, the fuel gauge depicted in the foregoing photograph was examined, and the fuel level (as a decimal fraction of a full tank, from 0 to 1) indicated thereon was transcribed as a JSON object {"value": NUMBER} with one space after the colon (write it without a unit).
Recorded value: {"value": 0.5}
